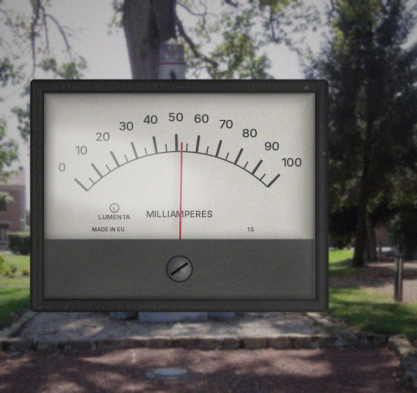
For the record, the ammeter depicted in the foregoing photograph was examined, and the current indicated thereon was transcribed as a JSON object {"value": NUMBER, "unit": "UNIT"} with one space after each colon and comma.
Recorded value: {"value": 52.5, "unit": "mA"}
